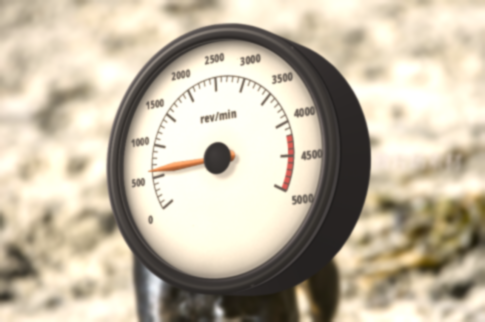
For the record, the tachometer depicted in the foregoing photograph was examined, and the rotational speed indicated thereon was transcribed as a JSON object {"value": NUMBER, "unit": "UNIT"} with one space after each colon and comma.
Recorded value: {"value": 600, "unit": "rpm"}
